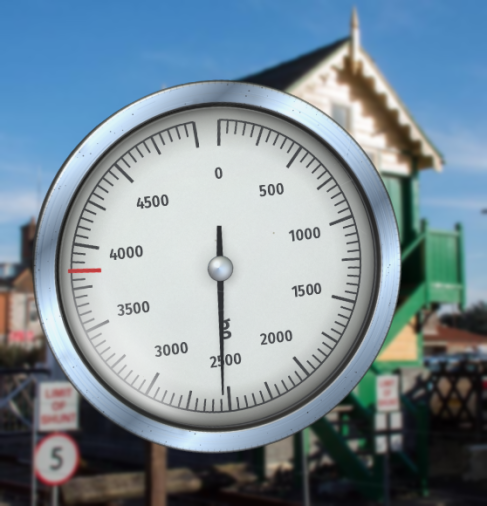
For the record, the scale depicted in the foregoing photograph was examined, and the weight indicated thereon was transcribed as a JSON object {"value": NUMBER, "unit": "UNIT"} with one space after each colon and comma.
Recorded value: {"value": 2550, "unit": "g"}
